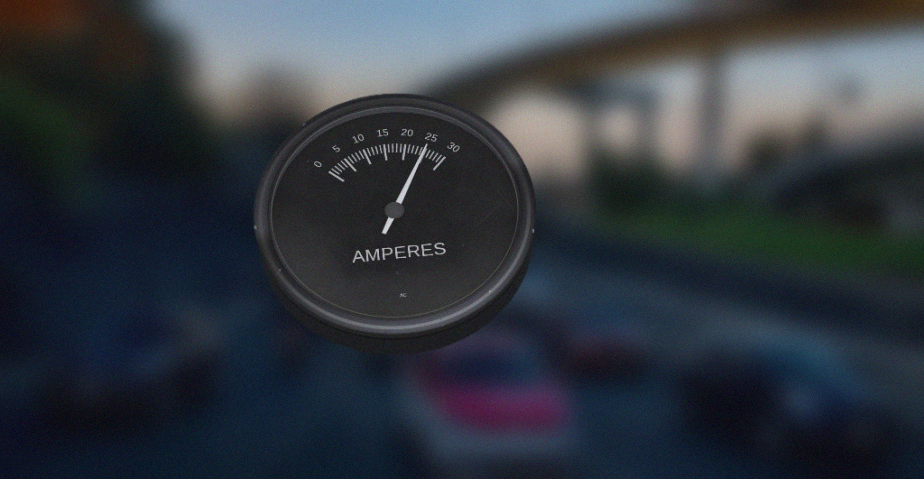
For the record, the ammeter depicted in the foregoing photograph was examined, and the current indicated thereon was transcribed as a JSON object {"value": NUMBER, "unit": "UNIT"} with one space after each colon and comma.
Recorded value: {"value": 25, "unit": "A"}
